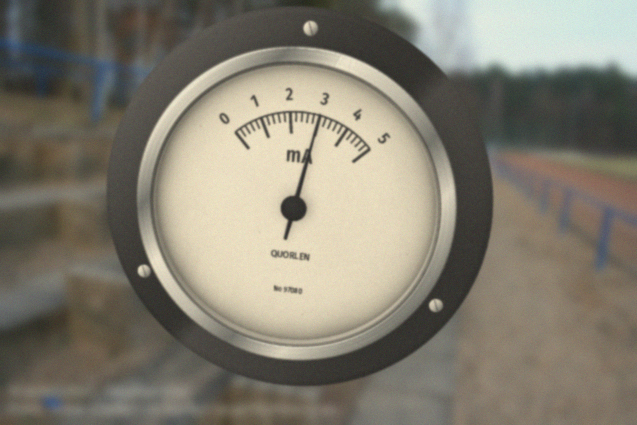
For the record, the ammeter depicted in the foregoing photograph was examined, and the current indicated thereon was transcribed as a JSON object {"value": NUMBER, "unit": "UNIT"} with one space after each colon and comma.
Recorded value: {"value": 3, "unit": "mA"}
